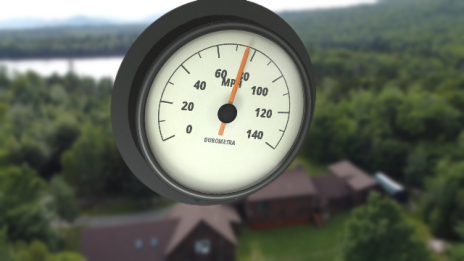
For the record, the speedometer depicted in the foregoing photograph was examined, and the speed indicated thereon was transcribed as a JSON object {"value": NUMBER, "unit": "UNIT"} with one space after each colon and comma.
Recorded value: {"value": 75, "unit": "mph"}
